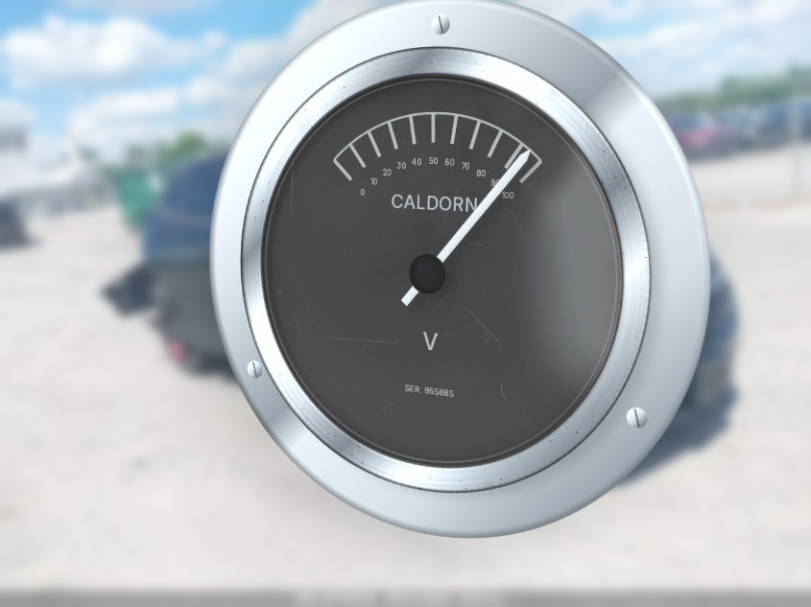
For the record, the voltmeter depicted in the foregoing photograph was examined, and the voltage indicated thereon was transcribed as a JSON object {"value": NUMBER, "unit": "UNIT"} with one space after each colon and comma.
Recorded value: {"value": 95, "unit": "V"}
